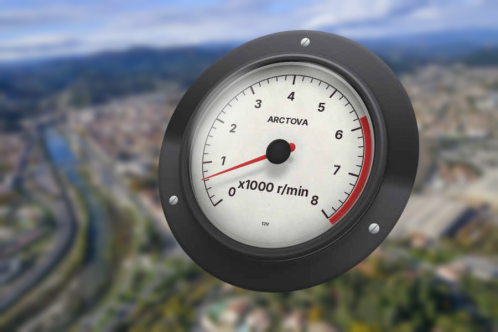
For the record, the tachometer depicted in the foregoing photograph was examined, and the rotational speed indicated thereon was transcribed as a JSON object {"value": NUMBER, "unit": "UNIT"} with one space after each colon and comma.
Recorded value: {"value": 600, "unit": "rpm"}
